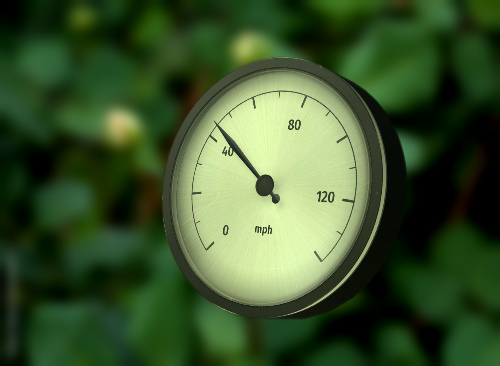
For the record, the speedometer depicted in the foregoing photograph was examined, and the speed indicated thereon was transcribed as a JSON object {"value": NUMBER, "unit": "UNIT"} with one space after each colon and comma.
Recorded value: {"value": 45, "unit": "mph"}
